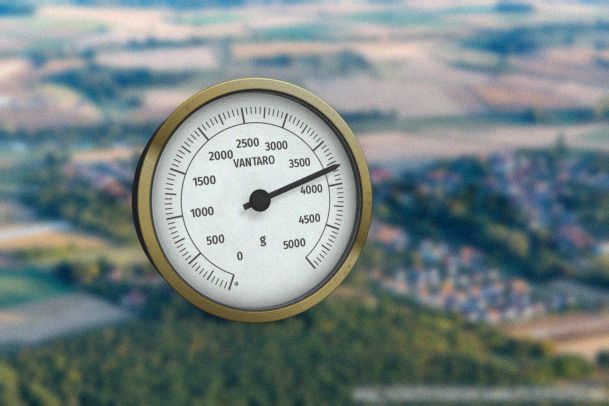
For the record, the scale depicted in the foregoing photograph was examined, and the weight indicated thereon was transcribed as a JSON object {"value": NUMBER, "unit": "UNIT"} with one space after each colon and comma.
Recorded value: {"value": 3800, "unit": "g"}
